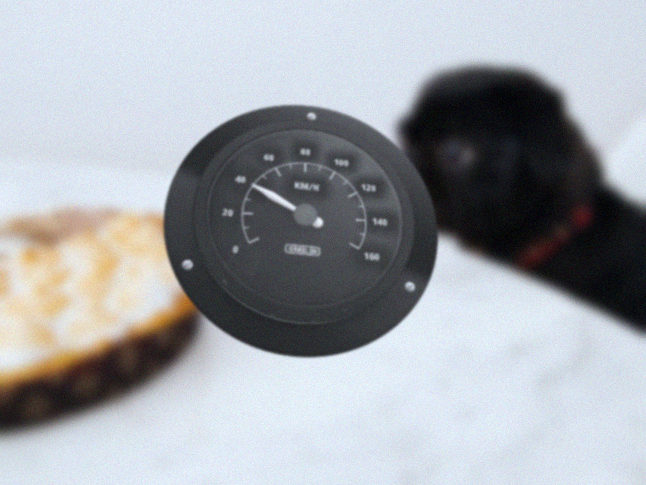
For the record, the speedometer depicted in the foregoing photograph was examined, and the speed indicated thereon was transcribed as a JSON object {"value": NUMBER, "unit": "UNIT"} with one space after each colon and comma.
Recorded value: {"value": 40, "unit": "km/h"}
